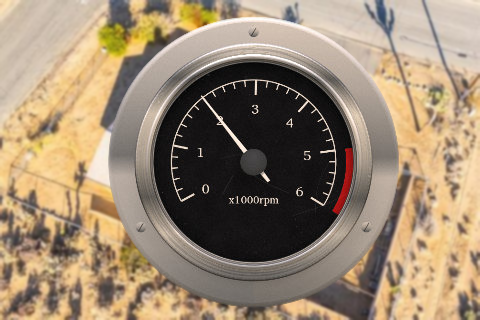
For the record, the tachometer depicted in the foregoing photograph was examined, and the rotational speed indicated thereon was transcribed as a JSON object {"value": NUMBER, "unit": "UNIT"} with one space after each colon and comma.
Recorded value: {"value": 2000, "unit": "rpm"}
